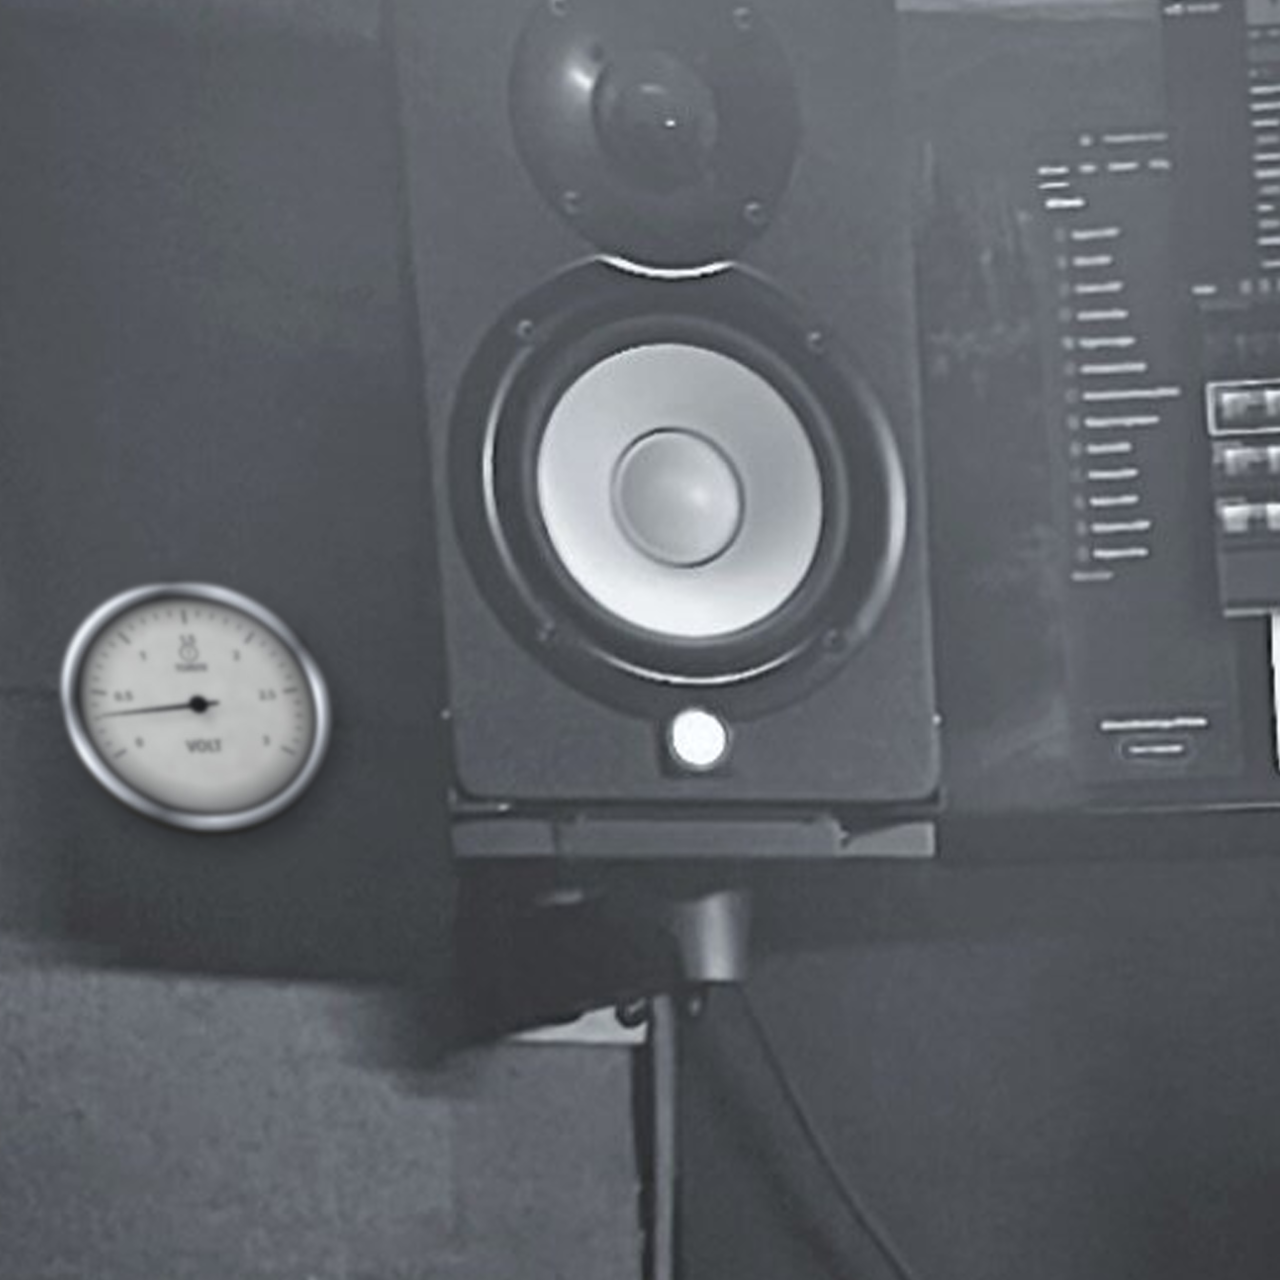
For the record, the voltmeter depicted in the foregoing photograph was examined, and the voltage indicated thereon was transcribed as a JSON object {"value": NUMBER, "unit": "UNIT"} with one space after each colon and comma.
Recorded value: {"value": 0.3, "unit": "V"}
